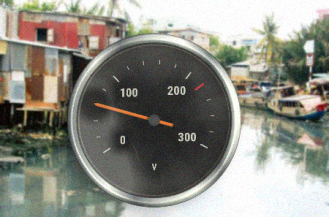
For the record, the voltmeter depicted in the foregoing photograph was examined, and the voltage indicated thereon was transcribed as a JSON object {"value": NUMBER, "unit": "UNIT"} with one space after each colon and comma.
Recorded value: {"value": 60, "unit": "V"}
